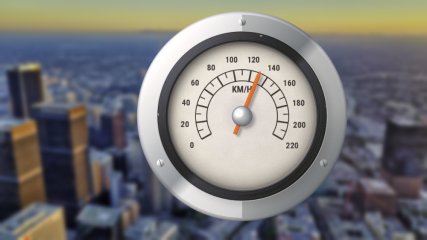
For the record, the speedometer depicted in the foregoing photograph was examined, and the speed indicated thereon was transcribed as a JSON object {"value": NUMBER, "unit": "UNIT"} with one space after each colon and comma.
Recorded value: {"value": 130, "unit": "km/h"}
